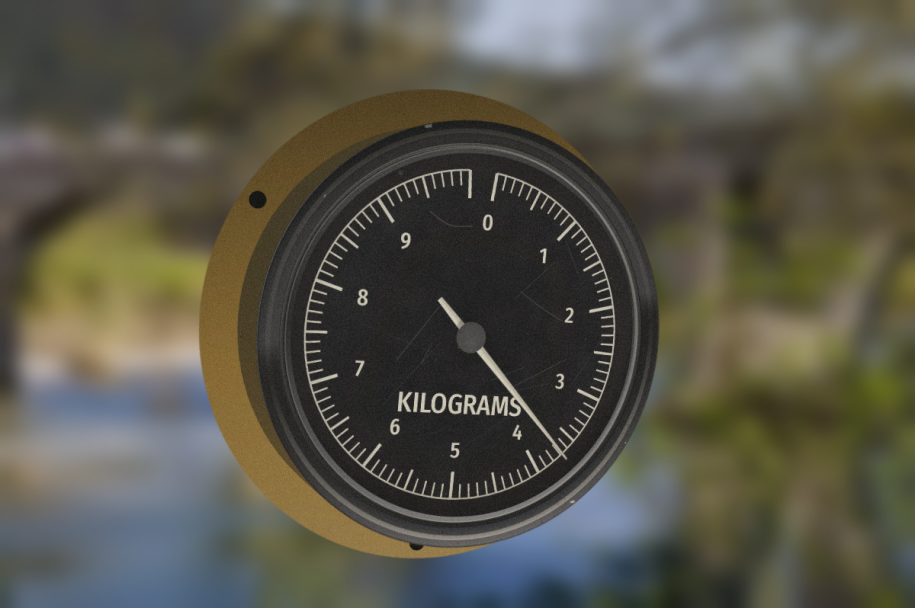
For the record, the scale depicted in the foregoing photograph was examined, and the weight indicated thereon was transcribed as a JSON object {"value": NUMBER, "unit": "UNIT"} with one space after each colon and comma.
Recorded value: {"value": 3.7, "unit": "kg"}
